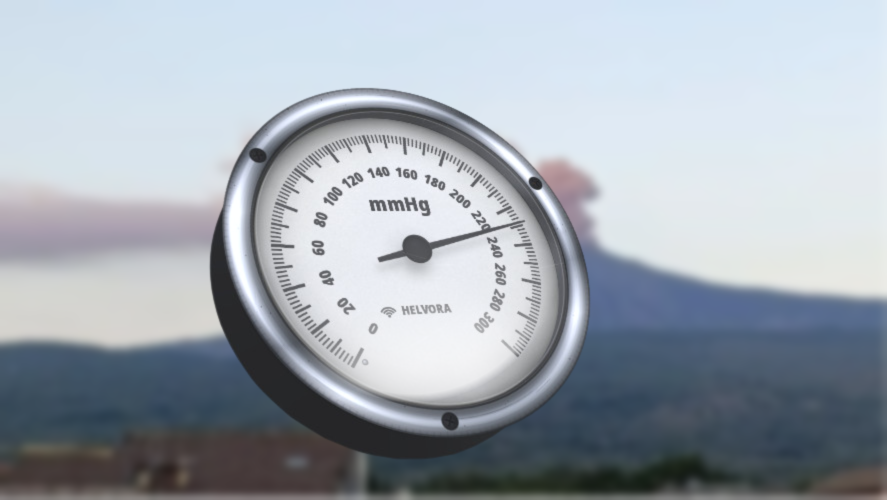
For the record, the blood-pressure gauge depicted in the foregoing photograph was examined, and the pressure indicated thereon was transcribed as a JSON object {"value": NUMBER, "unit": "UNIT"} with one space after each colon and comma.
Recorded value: {"value": 230, "unit": "mmHg"}
